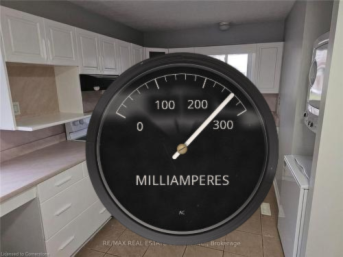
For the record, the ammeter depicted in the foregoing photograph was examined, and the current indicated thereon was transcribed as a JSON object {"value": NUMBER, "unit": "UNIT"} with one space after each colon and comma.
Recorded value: {"value": 260, "unit": "mA"}
